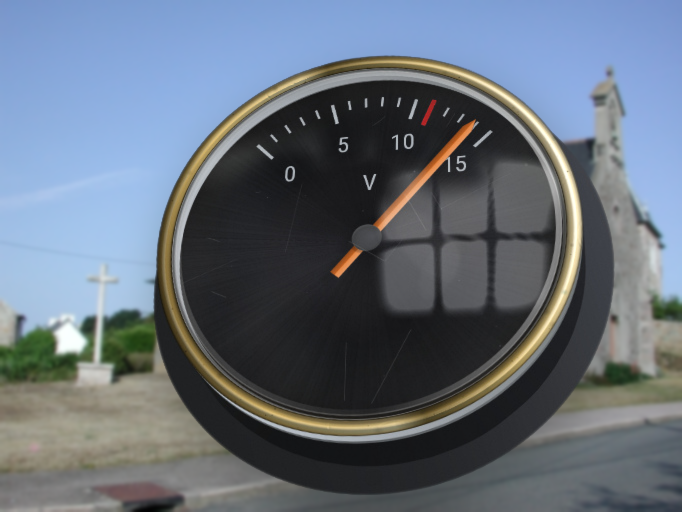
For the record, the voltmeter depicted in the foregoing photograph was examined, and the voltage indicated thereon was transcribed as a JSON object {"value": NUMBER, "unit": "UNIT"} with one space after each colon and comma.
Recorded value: {"value": 14, "unit": "V"}
